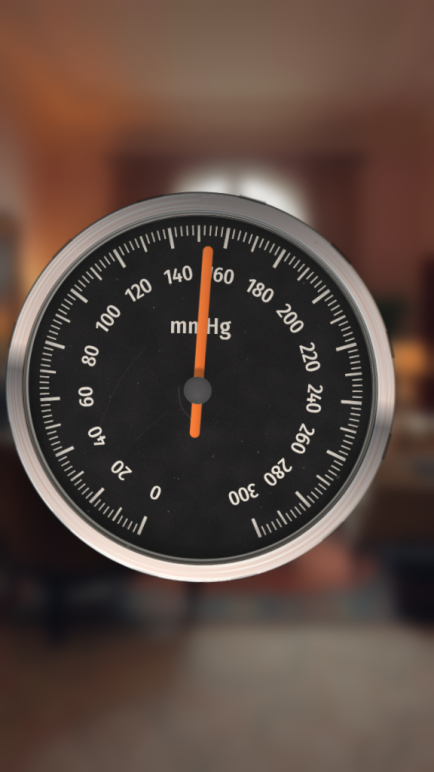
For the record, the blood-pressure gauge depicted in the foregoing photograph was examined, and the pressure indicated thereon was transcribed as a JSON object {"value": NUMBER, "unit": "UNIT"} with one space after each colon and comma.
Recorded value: {"value": 154, "unit": "mmHg"}
